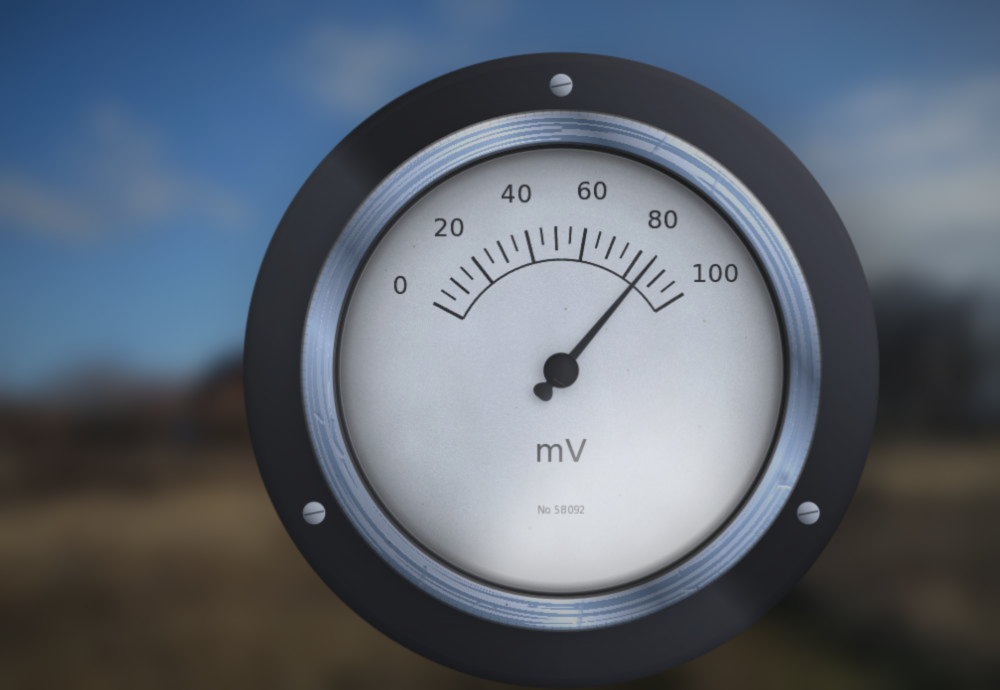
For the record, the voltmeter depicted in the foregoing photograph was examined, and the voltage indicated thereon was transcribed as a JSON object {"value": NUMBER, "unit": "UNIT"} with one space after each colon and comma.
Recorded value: {"value": 85, "unit": "mV"}
